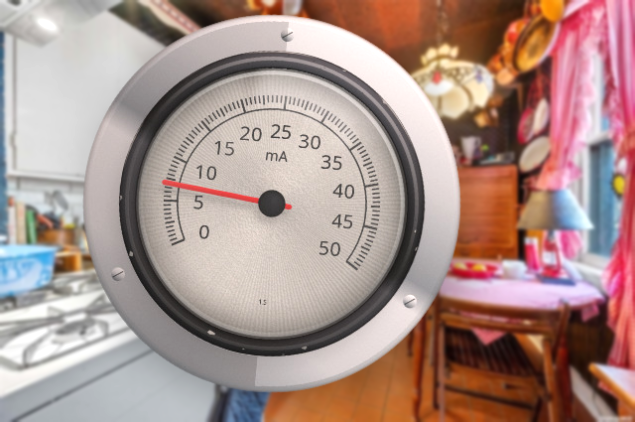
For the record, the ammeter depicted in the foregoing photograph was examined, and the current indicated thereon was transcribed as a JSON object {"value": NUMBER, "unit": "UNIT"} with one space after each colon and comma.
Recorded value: {"value": 7, "unit": "mA"}
